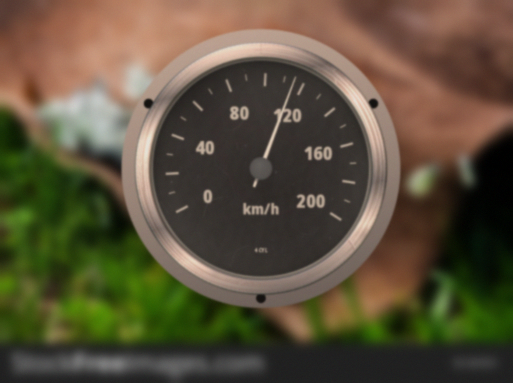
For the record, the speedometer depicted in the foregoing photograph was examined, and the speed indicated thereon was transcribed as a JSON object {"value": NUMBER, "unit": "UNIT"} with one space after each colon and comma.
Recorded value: {"value": 115, "unit": "km/h"}
